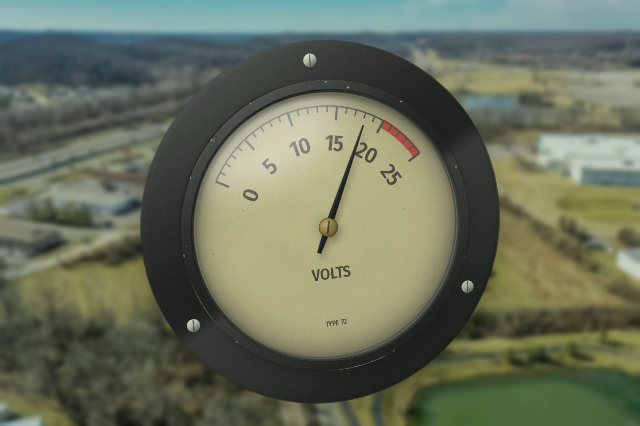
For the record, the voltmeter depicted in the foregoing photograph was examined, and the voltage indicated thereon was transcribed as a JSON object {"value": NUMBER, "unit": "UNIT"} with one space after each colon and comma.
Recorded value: {"value": 18, "unit": "V"}
